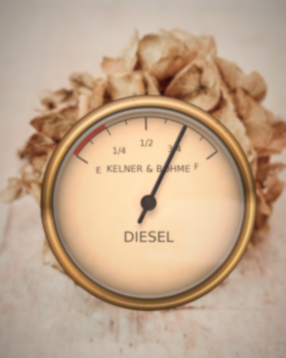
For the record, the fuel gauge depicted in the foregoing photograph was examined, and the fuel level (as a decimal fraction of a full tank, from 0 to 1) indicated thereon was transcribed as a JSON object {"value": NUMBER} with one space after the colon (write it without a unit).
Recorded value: {"value": 0.75}
